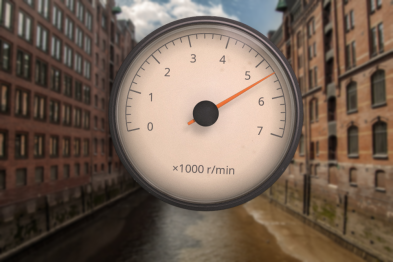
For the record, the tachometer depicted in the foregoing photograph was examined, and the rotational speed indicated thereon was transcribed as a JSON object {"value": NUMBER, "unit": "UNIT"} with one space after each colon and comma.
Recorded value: {"value": 5400, "unit": "rpm"}
